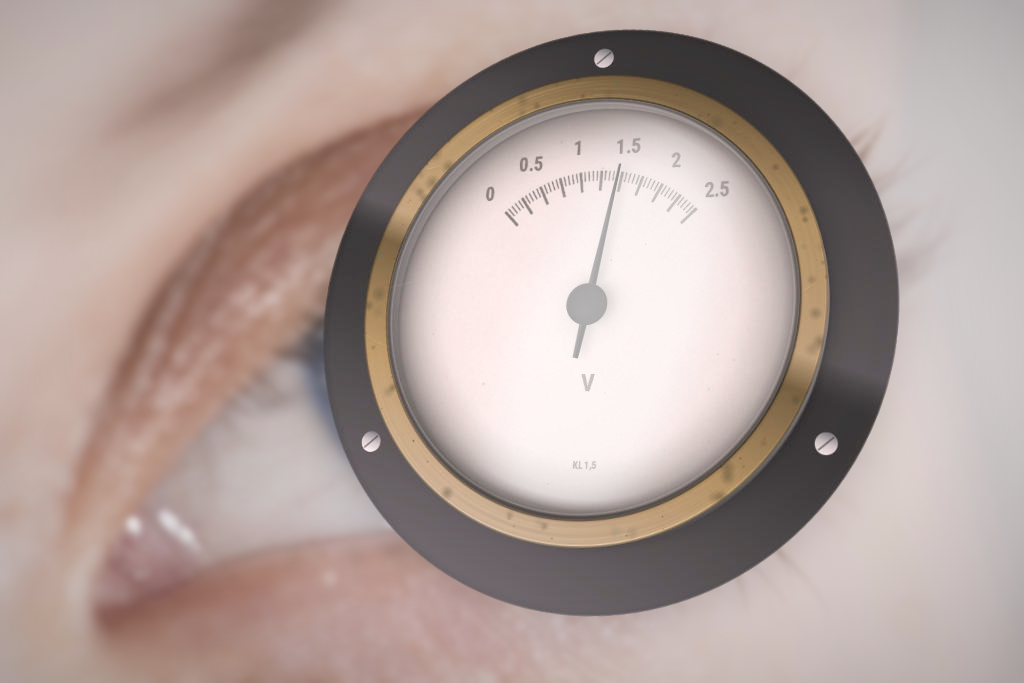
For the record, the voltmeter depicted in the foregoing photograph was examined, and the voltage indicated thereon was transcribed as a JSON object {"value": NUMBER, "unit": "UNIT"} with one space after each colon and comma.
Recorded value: {"value": 1.5, "unit": "V"}
